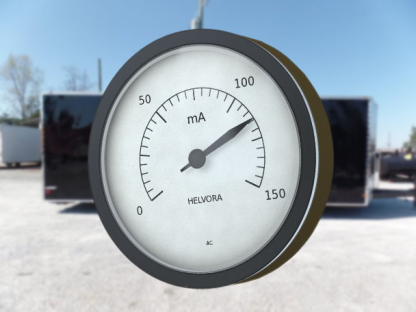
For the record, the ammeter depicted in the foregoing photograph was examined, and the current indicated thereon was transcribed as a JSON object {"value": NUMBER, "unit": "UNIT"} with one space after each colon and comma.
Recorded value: {"value": 115, "unit": "mA"}
